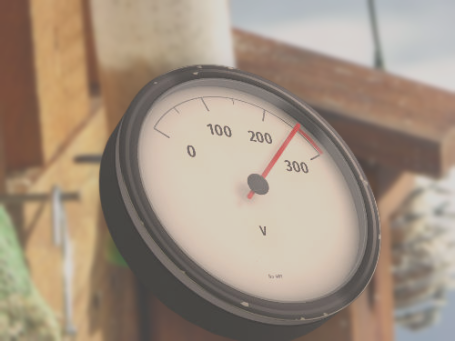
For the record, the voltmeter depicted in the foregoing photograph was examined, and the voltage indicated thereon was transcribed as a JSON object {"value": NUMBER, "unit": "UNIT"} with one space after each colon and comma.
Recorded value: {"value": 250, "unit": "V"}
